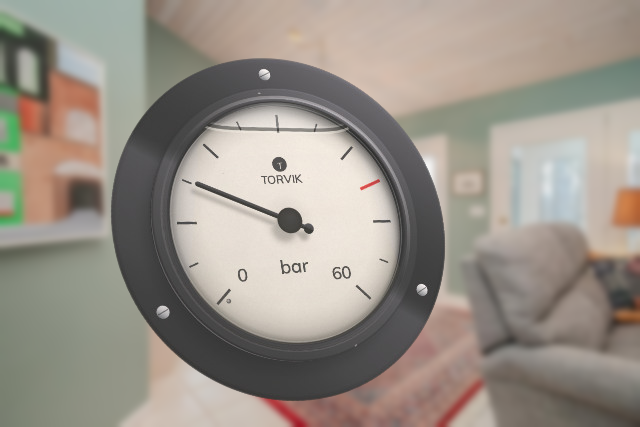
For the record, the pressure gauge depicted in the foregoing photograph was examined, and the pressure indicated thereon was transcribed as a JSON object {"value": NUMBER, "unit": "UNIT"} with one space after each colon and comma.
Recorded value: {"value": 15, "unit": "bar"}
